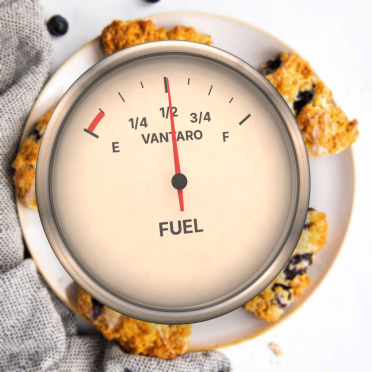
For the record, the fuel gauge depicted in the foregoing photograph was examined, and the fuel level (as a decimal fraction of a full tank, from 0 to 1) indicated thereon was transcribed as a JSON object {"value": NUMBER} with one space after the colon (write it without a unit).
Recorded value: {"value": 0.5}
